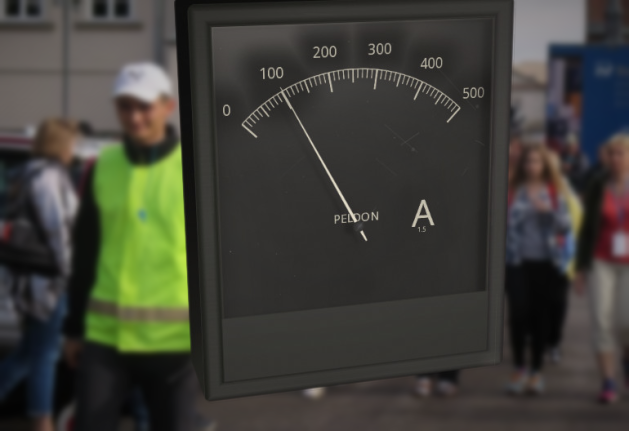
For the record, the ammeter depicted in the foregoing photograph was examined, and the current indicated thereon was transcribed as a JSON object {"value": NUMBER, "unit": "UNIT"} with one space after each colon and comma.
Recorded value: {"value": 100, "unit": "A"}
